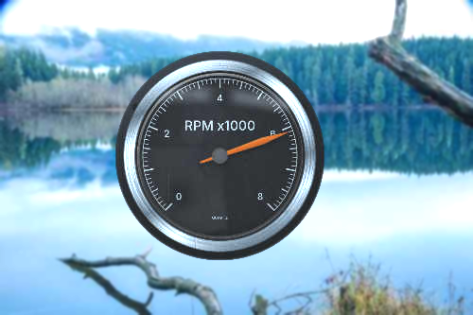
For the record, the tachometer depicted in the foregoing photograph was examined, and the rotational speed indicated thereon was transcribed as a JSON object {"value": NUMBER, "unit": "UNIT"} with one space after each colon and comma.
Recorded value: {"value": 6100, "unit": "rpm"}
